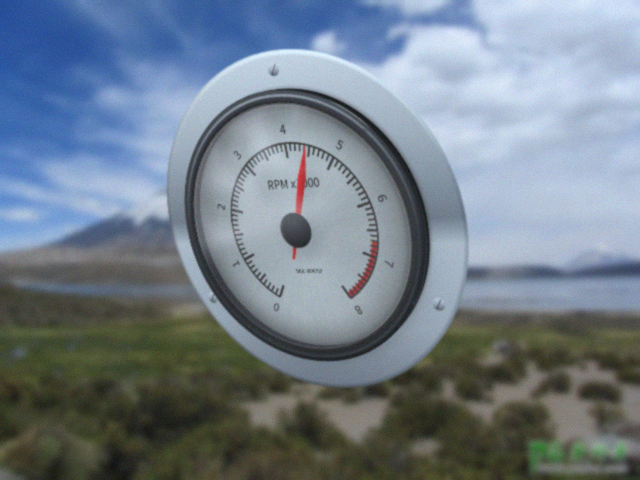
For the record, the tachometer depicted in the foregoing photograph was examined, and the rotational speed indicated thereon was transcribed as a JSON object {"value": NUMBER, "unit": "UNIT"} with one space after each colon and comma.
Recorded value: {"value": 4500, "unit": "rpm"}
